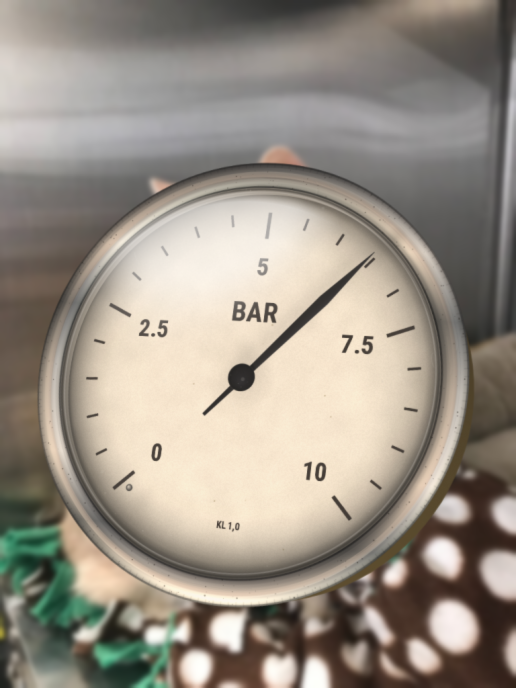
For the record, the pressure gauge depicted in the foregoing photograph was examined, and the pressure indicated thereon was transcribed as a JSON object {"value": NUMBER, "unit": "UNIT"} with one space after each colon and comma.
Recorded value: {"value": 6.5, "unit": "bar"}
